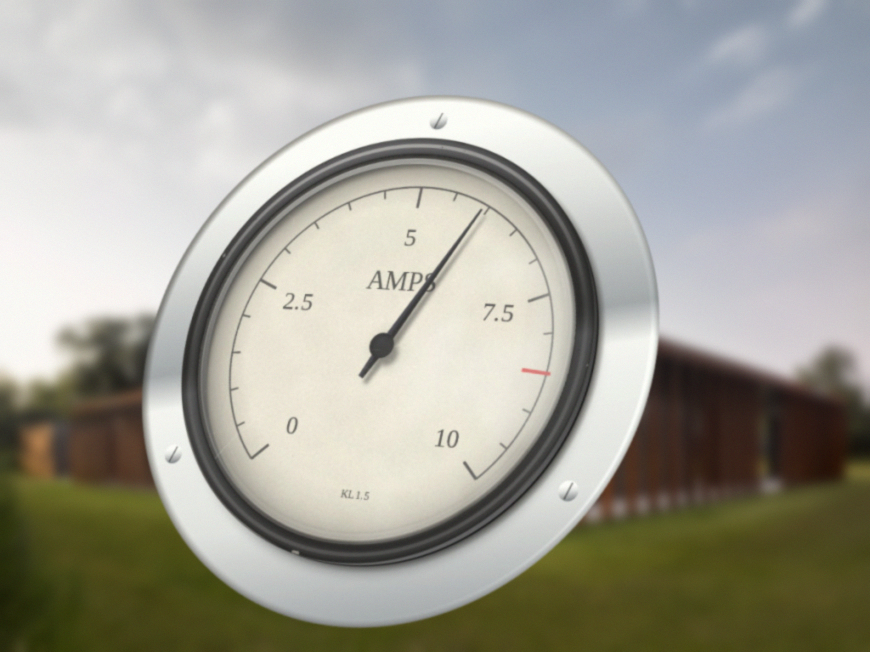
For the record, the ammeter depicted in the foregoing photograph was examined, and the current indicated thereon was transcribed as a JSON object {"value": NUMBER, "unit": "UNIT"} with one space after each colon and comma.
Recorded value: {"value": 6, "unit": "A"}
